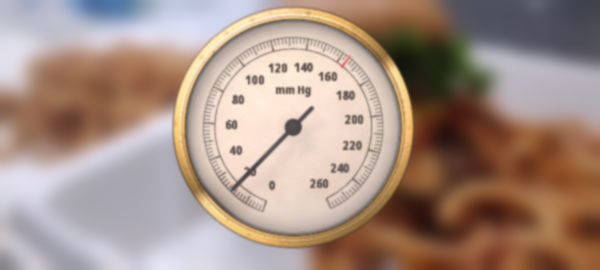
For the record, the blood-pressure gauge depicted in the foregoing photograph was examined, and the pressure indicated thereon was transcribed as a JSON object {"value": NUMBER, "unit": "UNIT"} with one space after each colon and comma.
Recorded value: {"value": 20, "unit": "mmHg"}
